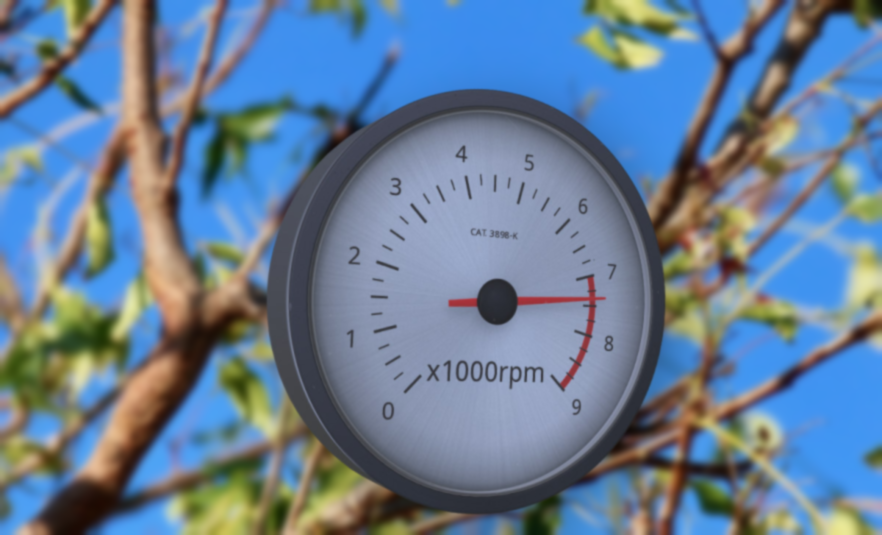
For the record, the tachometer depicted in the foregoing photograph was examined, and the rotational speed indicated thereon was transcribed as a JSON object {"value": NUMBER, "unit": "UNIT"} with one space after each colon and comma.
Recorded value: {"value": 7375, "unit": "rpm"}
